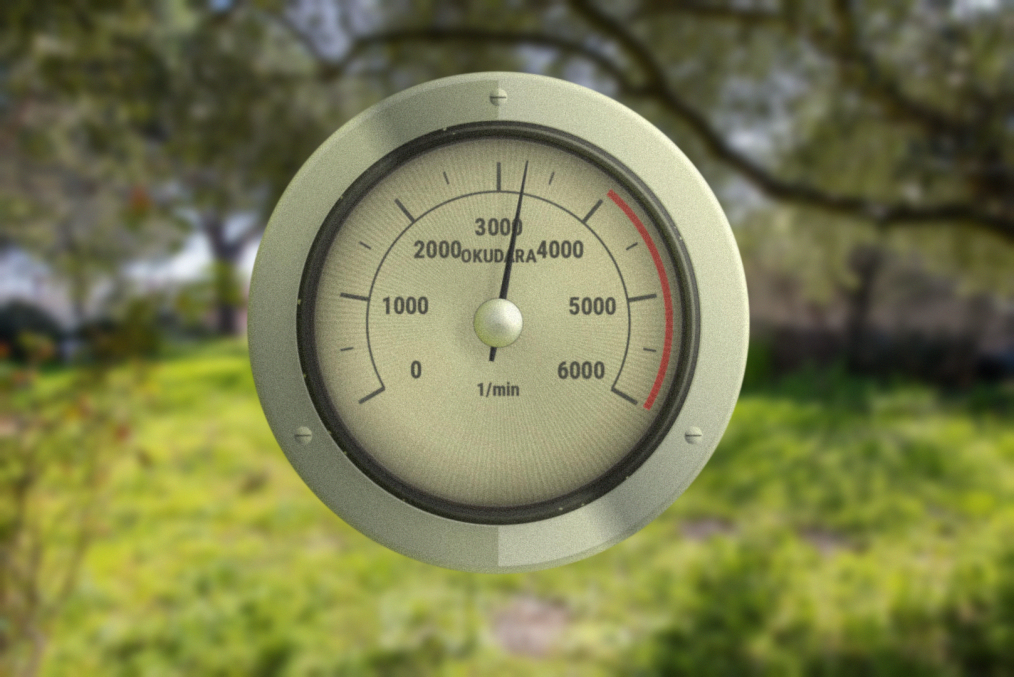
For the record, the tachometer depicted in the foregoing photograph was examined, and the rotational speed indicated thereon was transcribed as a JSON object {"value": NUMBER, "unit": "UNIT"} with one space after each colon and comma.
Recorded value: {"value": 3250, "unit": "rpm"}
